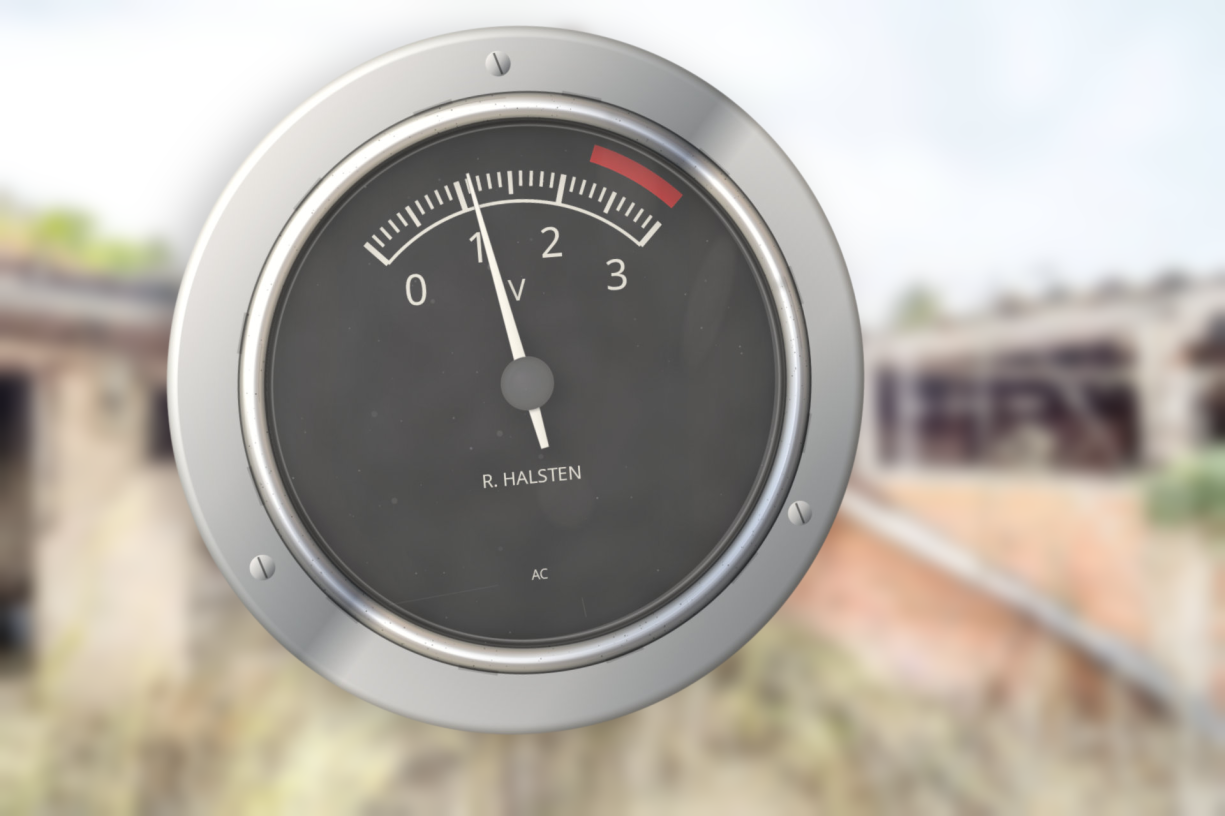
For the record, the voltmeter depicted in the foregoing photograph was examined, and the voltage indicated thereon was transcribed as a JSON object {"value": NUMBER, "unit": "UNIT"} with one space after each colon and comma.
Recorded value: {"value": 1.1, "unit": "V"}
